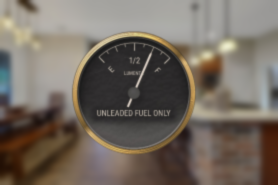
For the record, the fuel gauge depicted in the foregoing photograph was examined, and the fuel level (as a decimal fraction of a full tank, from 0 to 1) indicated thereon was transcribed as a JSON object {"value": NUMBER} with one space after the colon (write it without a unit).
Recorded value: {"value": 0.75}
